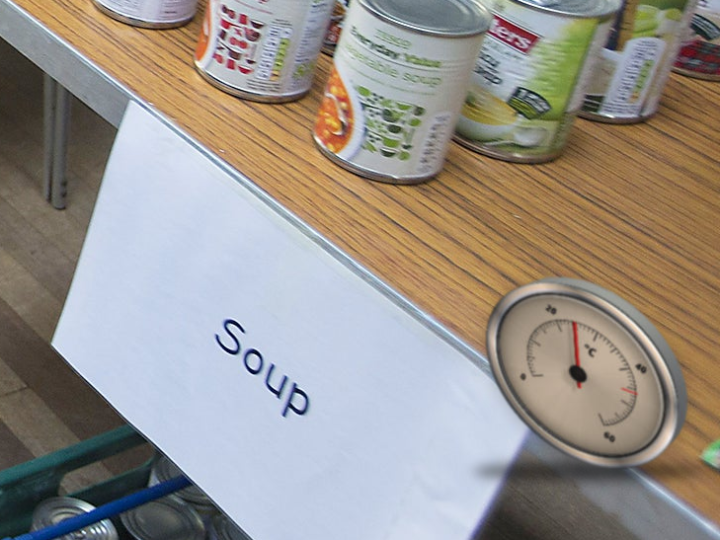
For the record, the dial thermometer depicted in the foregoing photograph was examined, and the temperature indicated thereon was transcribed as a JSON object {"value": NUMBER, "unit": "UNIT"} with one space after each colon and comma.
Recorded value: {"value": 25, "unit": "°C"}
